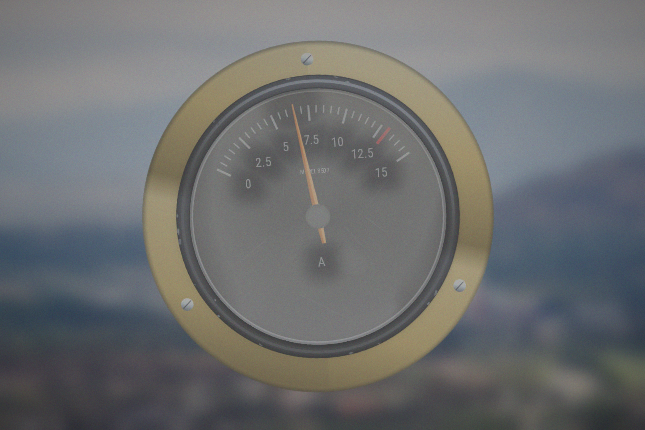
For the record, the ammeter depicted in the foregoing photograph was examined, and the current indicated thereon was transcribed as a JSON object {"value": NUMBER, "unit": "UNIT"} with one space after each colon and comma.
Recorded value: {"value": 6.5, "unit": "A"}
